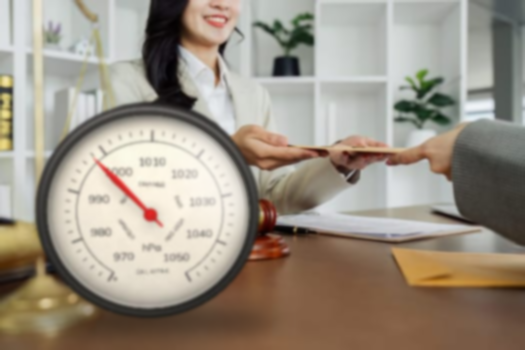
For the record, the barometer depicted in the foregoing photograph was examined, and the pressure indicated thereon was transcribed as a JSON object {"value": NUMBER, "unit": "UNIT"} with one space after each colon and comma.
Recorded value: {"value": 998, "unit": "hPa"}
